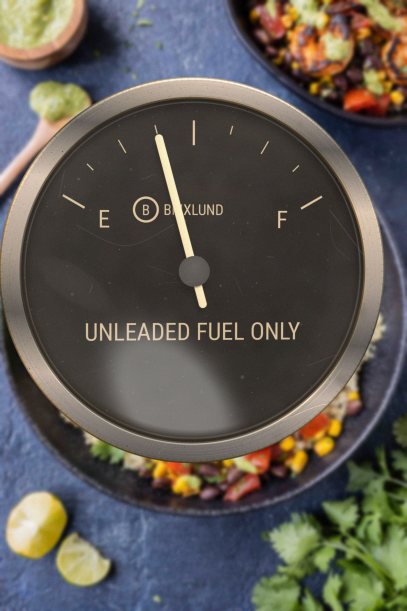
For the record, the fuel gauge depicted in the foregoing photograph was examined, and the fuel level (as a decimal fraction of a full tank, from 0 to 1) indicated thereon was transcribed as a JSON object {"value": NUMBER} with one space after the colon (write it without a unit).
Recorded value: {"value": 0.375}
